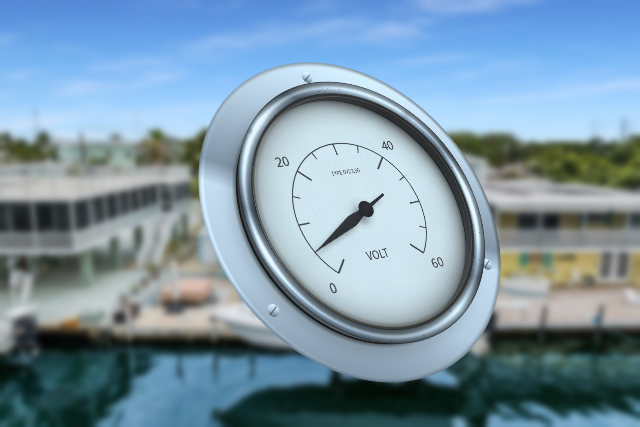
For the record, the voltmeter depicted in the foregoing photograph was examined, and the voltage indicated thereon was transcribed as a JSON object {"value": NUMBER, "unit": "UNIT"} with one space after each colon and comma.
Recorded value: {"value": 5, "unit": "V"}
